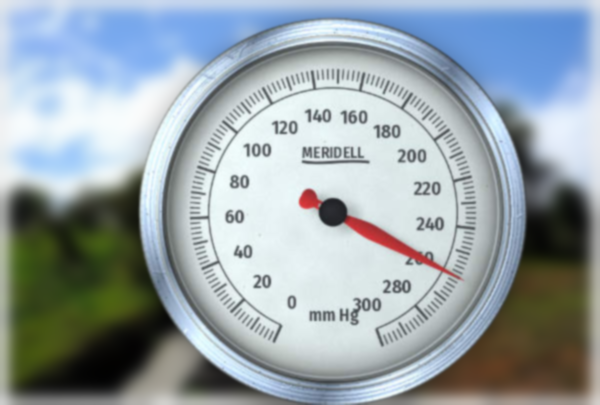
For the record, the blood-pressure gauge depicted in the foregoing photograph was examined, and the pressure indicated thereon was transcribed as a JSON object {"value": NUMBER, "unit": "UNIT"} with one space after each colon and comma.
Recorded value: {"value": 260, "unit": "mmHg"}
